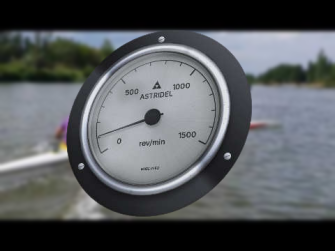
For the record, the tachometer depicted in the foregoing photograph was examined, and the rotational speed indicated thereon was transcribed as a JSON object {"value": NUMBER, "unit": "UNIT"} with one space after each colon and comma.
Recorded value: {"value": 100, "unit": "rpm"}
